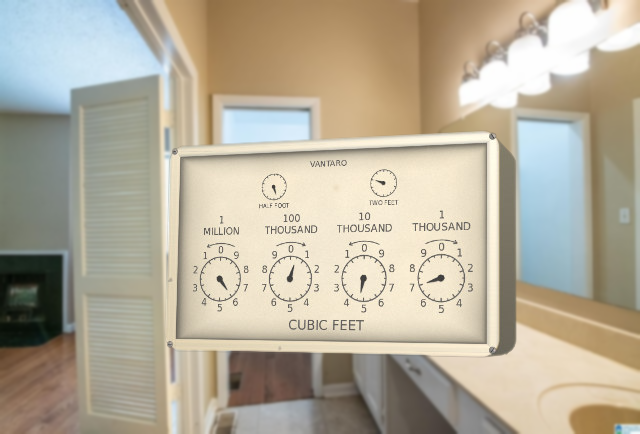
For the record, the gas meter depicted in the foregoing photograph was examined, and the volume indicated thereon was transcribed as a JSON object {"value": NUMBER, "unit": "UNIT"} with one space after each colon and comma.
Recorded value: {"value": 604700, "unit": "ft³"}
